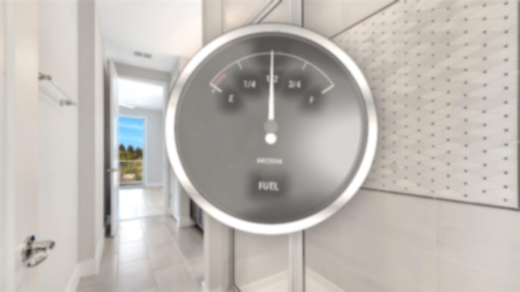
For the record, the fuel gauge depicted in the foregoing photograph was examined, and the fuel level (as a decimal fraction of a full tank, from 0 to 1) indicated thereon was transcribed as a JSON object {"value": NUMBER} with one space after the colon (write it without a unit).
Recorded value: {"value": 0.5}
